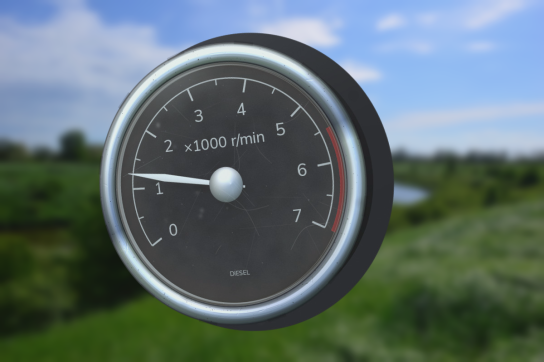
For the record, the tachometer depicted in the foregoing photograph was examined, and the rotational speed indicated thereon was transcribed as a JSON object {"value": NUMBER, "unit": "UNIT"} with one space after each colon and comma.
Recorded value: {"value": 1250, "unit": "rpm"}
